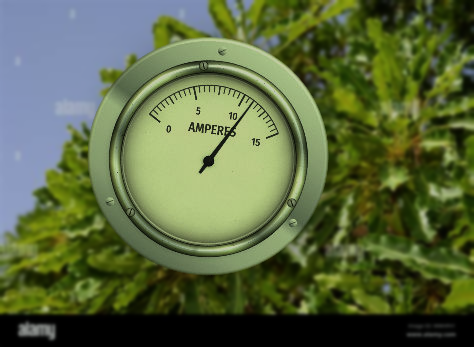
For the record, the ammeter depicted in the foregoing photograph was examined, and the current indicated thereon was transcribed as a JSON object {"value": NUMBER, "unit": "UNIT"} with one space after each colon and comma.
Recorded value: {"value": 11, "unit": "A"}
